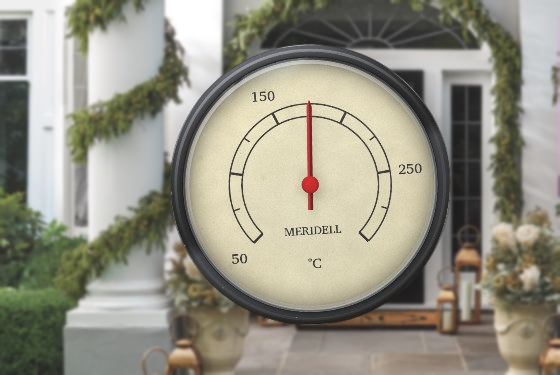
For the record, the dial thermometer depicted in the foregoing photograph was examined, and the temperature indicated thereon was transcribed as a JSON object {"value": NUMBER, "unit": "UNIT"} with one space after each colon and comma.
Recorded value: {"value": 175, "unit": "°C"}
